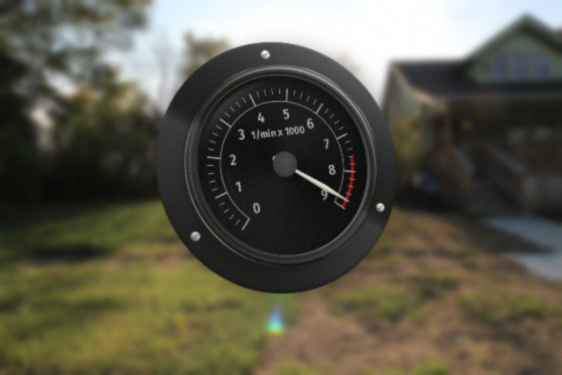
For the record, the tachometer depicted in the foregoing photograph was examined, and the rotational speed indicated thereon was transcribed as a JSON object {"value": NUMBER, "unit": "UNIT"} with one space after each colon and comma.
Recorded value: {"value": 8800, "unit": "rpm"}
